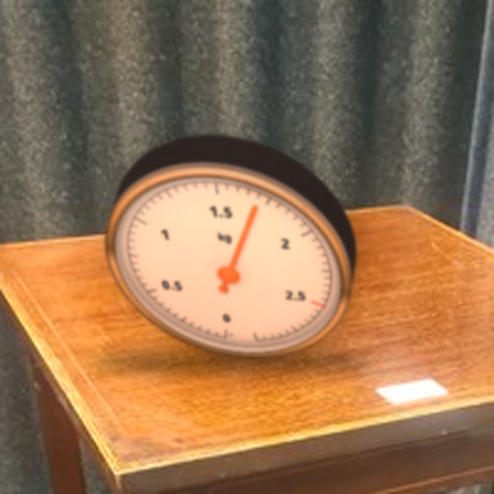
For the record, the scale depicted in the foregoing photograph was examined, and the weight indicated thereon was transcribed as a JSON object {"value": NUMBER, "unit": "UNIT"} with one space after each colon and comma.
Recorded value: {"value": 1.7, "unit": "kg"}
